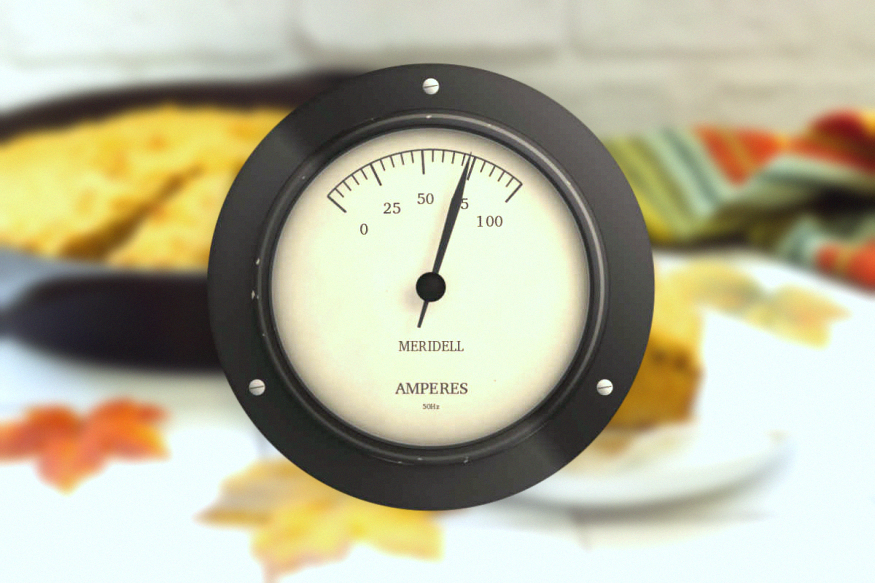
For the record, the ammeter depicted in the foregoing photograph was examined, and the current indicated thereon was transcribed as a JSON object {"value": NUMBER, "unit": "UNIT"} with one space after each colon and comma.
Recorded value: {"value": 72.5, "unit": "A"}
